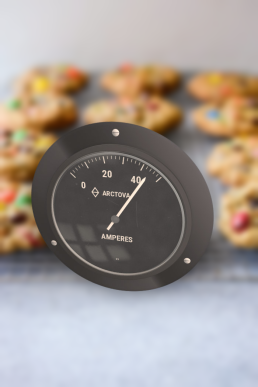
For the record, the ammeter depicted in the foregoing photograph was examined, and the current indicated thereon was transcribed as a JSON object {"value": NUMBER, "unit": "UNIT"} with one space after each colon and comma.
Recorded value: {"value": 44, "unit": "A"}
